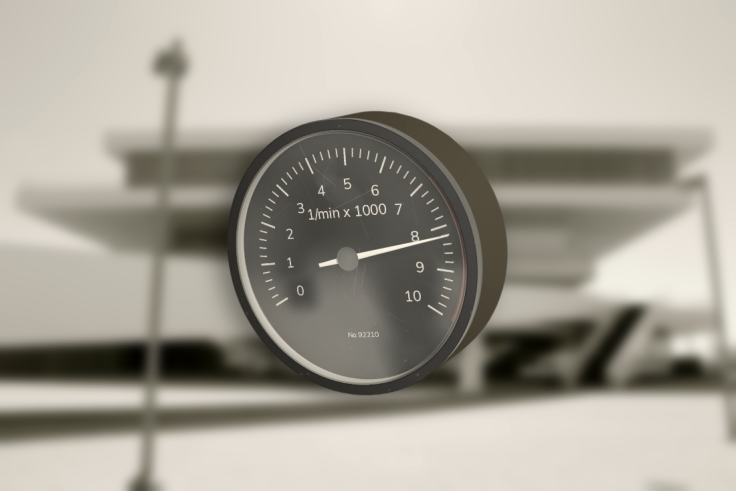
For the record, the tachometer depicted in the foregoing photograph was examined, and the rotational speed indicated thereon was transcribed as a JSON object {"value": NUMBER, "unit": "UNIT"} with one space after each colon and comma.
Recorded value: {"value": 8200, "unit": "rpm"}
